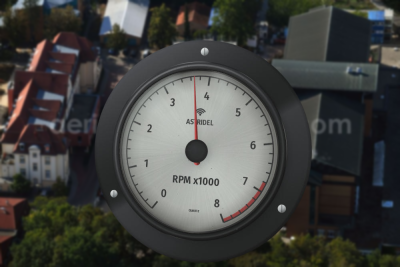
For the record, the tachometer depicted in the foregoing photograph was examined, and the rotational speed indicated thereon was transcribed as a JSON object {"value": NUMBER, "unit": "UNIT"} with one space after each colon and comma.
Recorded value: {"value": 3700, "unit": "rpm"}
